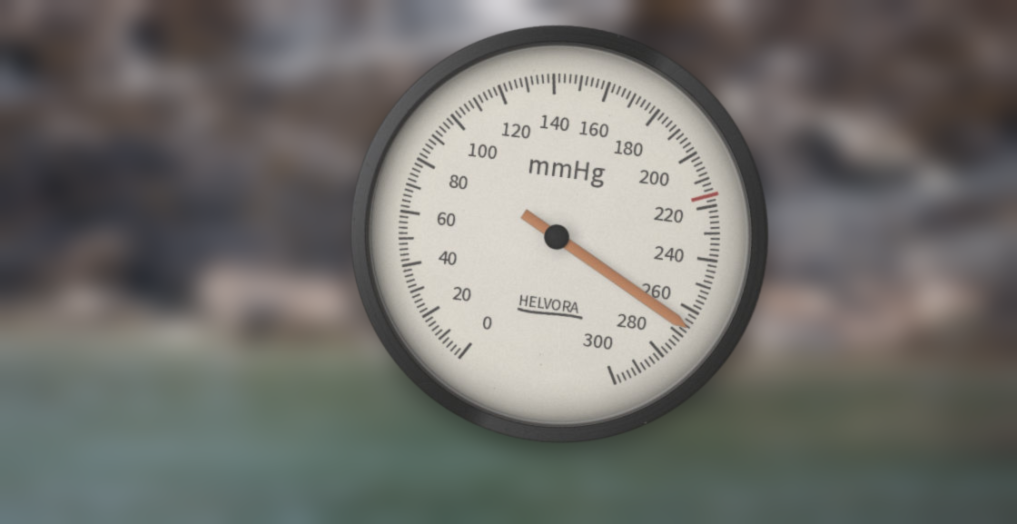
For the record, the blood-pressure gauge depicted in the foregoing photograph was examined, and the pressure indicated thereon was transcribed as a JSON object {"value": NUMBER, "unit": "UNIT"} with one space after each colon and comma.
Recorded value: {"value": 266, "unit": "mmHg"}
